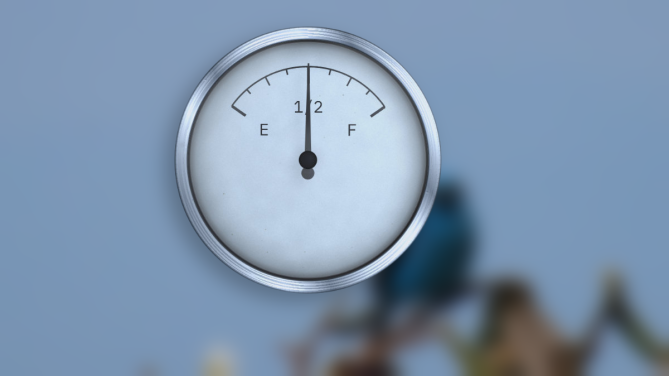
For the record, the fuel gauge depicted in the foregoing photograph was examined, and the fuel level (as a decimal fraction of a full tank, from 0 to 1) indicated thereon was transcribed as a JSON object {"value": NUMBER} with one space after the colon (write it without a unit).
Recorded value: {"value": 0.5}
